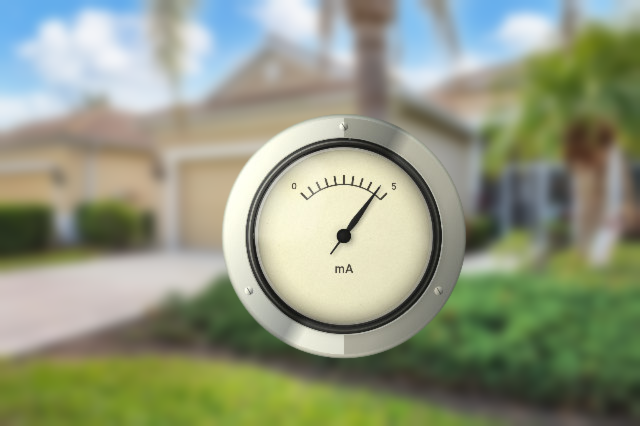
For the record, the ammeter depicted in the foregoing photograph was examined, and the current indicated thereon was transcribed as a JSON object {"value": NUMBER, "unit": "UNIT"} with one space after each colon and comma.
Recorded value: {"value": 4.5, "unit": "mA"}
